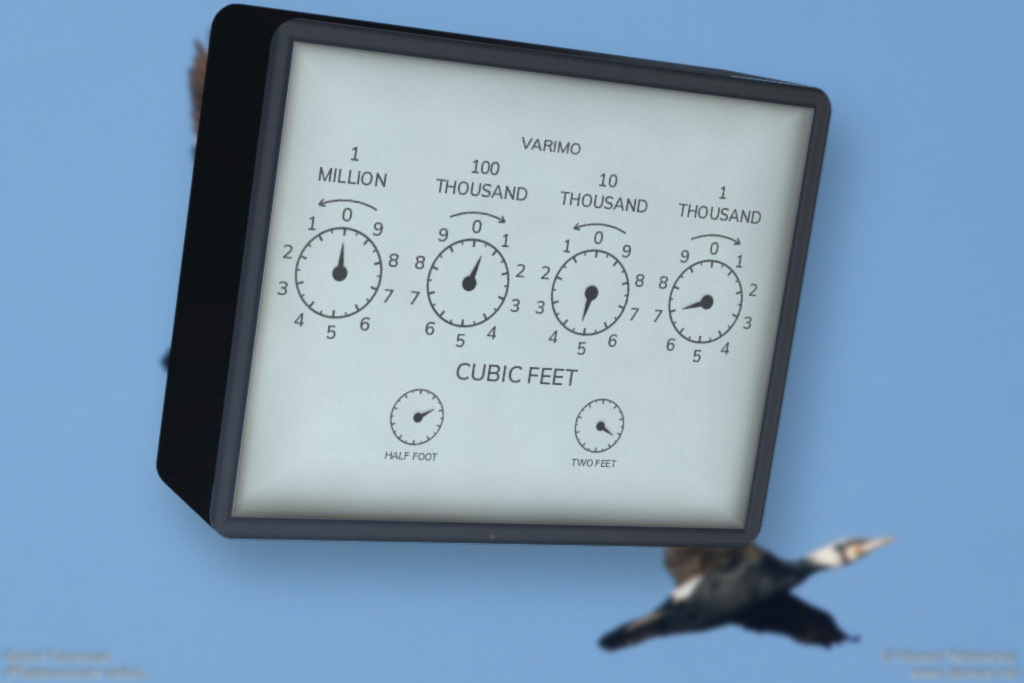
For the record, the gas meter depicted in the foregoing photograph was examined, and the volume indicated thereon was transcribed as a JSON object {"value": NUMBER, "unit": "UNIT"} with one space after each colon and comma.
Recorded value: {"value": 4700, "unit": "ft³"}
